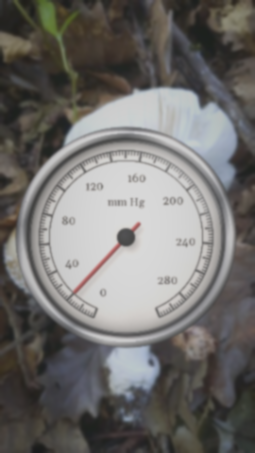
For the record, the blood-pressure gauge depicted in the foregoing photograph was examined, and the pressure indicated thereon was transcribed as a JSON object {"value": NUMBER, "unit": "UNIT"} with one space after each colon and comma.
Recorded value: {"value": 20, "unit": "mmHg"}
